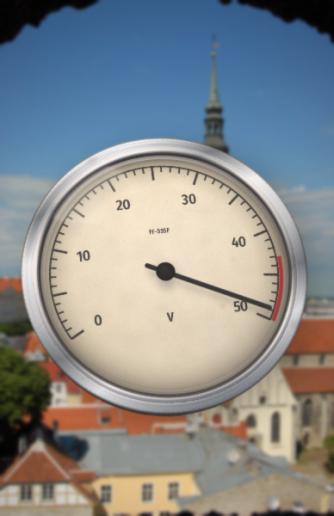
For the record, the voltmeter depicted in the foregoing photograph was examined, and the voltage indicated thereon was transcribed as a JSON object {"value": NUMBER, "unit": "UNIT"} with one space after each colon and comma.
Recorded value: {"value": 49, "unit": "V"}
